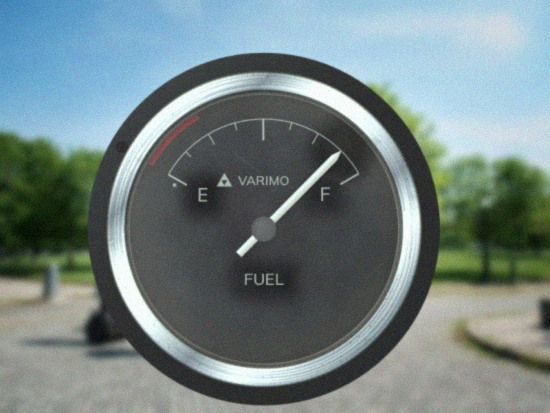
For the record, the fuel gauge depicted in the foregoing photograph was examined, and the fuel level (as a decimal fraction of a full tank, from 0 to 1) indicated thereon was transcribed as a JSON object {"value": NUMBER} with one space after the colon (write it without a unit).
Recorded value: {"value": 0.875}
